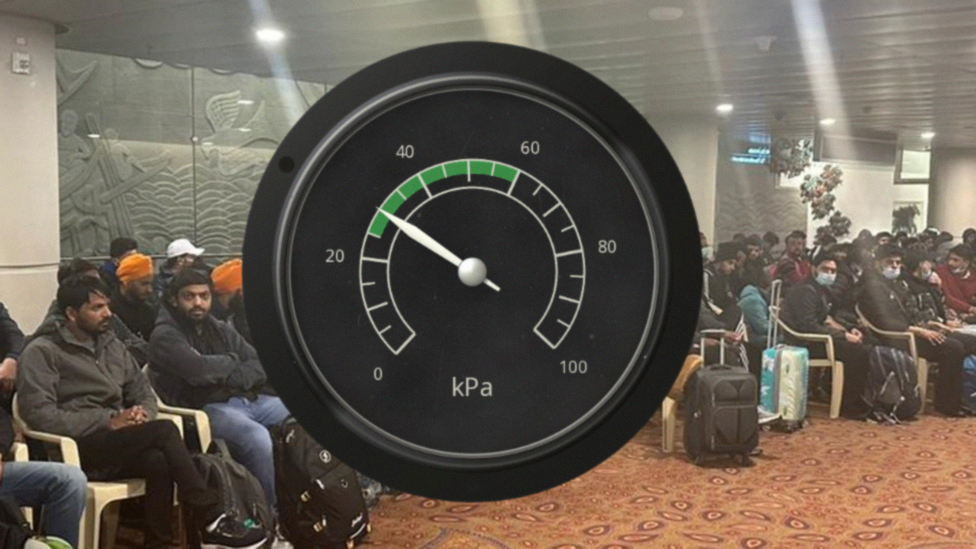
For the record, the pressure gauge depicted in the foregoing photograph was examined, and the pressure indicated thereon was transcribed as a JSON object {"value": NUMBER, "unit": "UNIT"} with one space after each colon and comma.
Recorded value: {"value": 30, "unit": "kPa"}
